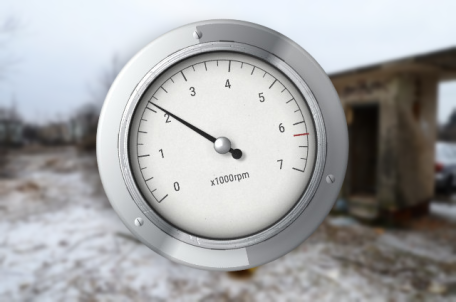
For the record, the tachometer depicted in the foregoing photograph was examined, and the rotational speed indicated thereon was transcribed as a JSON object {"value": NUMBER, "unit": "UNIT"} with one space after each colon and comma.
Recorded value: {"value": 2125, "unit": "rpm"}
